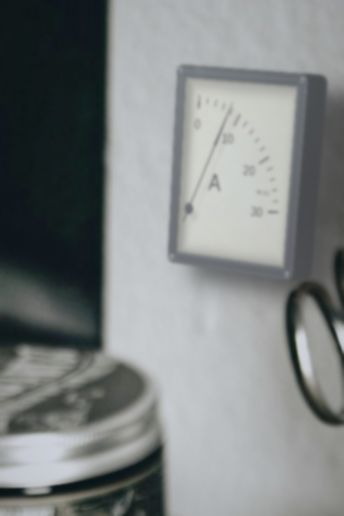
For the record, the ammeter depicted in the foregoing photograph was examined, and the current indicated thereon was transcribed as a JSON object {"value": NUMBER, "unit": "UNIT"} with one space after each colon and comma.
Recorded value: {"value": 8, "unit": "A"}
